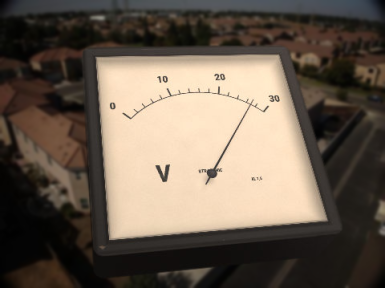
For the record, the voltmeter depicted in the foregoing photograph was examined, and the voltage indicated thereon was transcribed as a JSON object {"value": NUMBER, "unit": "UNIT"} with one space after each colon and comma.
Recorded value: {"value": 27, "unit": "V"}
